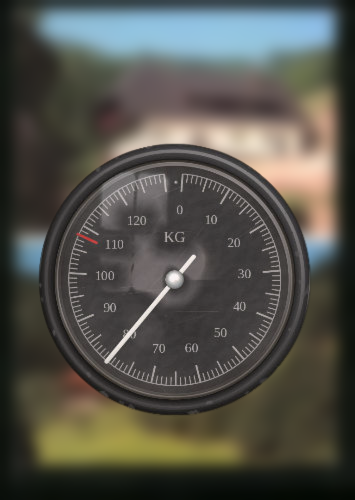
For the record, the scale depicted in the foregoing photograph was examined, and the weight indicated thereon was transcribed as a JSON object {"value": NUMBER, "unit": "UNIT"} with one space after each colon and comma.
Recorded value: {"value": 80, "unit": "kg"}
